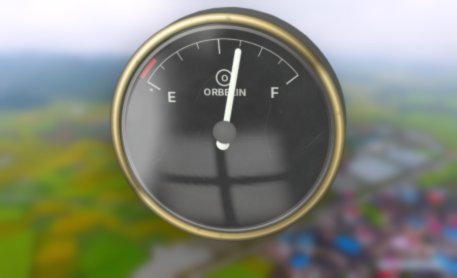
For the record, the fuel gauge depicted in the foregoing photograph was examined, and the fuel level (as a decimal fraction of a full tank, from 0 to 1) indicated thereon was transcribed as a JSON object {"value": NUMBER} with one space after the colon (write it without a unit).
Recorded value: {"value": 0.625}
